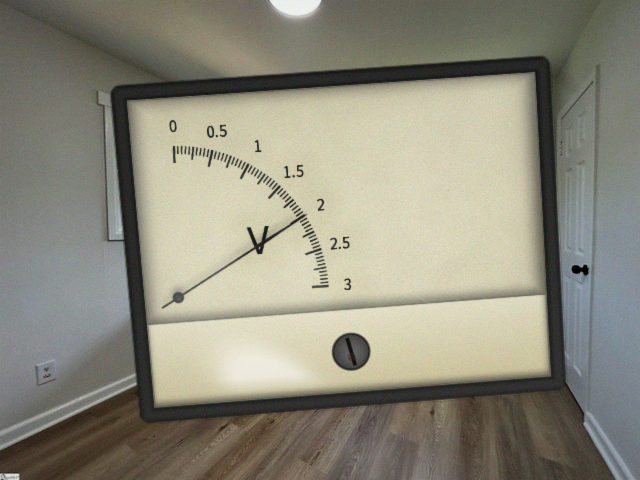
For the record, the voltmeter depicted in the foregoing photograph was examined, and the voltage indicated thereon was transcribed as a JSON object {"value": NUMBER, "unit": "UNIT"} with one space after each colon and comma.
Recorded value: {"value": 2, "unit": "V"}
